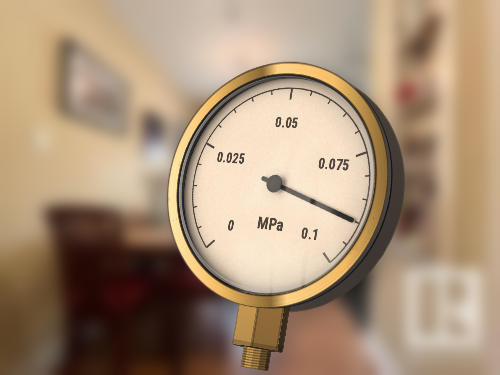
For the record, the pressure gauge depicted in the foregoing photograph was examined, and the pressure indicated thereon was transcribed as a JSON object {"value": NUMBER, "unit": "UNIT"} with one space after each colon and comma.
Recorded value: {"value": 0.09, "unit": "MPa"}
